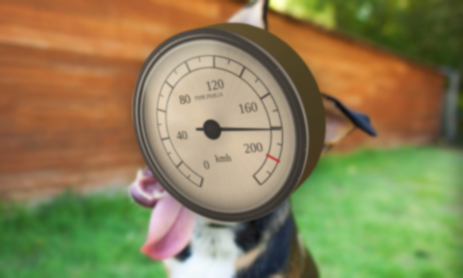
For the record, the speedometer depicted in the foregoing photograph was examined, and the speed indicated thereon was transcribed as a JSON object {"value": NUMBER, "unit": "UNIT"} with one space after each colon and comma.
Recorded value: {"value": 180, "unit": "km/h"}
